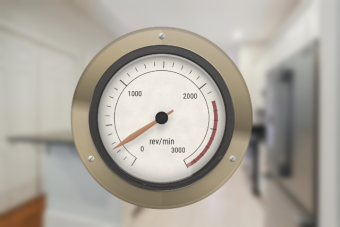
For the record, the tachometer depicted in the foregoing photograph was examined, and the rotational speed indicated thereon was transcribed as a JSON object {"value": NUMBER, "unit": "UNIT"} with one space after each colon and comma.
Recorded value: {"value": 250, "unit": "rpm"}
